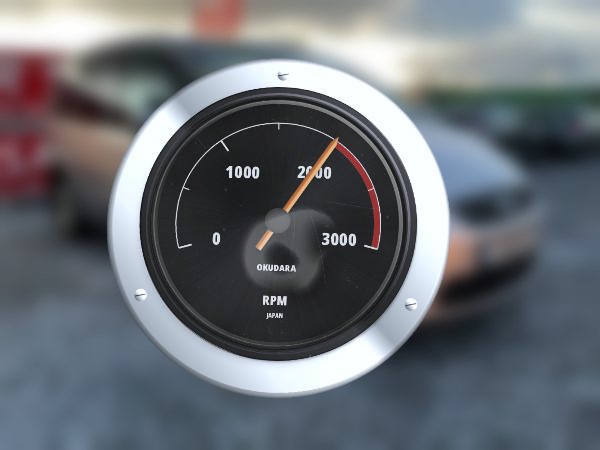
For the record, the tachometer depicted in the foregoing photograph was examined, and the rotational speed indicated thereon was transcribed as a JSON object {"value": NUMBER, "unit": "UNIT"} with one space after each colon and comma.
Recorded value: {"value": 2000, "unit": "rpm"}
